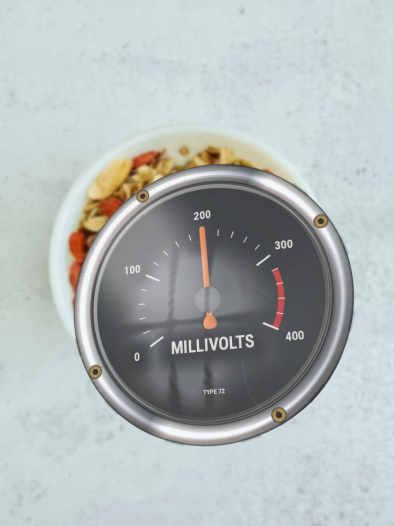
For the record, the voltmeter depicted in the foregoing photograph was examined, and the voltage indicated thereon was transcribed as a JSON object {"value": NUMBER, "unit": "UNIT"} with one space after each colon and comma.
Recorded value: {"value": 200, "unit": "mV"}
